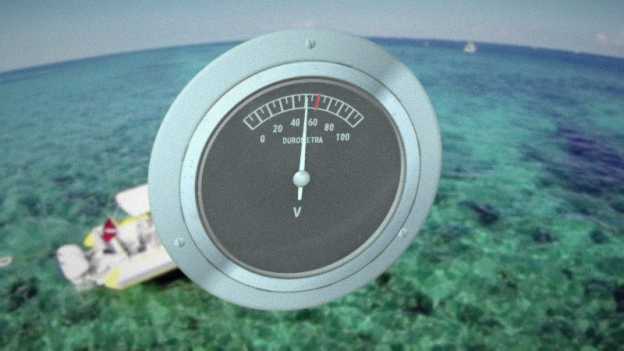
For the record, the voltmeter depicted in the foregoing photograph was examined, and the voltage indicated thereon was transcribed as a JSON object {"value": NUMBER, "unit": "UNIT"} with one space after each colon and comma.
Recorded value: {"value": 50, "unit": "V"}
